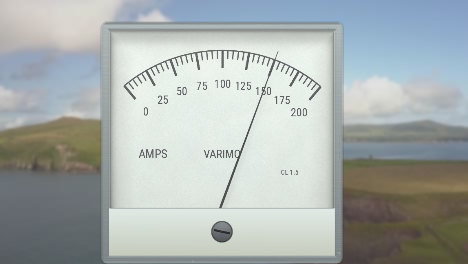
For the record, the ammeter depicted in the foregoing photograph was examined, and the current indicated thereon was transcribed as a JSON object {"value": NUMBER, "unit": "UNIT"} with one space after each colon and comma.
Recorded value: {"value": 150, "unit": "A"}
